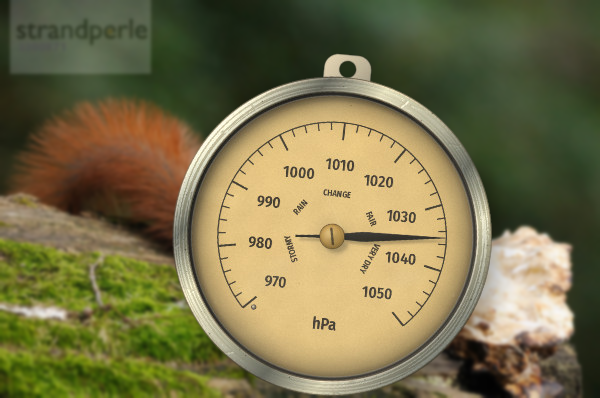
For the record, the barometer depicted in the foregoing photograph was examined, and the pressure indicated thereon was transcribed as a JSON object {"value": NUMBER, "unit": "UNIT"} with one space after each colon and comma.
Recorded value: {"value": 1035, "unit": "hPa"}
